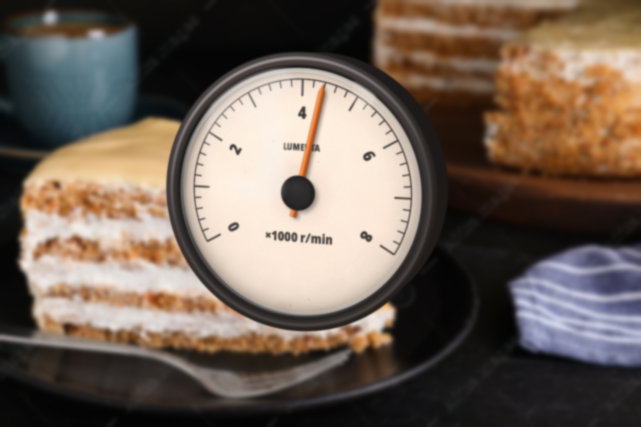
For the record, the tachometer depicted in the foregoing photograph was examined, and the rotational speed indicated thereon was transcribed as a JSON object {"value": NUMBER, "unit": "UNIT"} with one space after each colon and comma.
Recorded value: {"value": 4400, "unit": "rpm"}
